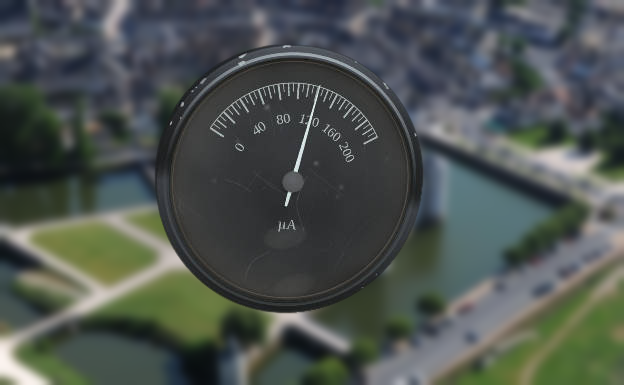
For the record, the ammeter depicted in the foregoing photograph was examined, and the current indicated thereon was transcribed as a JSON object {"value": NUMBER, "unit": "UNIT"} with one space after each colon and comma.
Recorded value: {"value": 120, "unit": "µA"}
